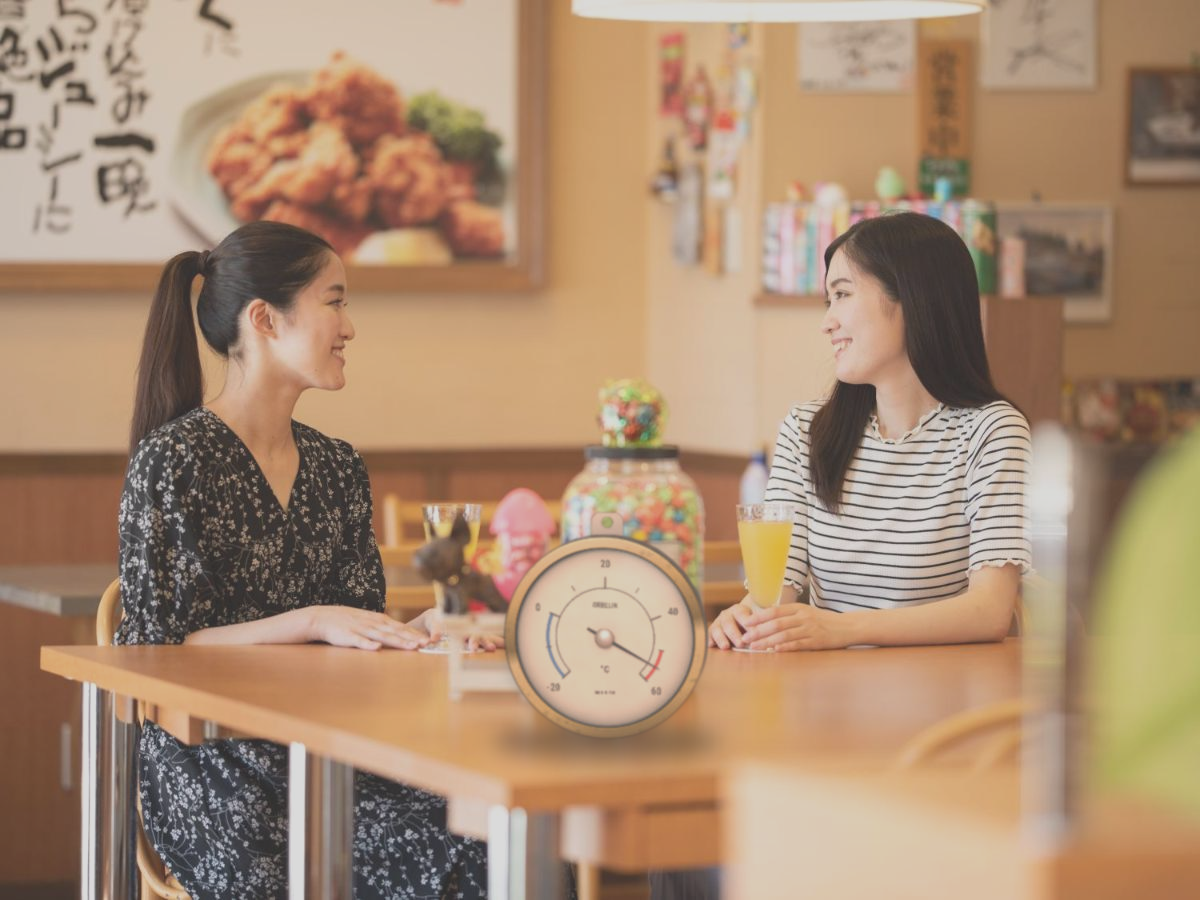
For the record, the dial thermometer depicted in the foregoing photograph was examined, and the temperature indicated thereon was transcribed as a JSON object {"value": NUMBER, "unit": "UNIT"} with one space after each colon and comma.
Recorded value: {"value": 55, "unit": "°C"}
